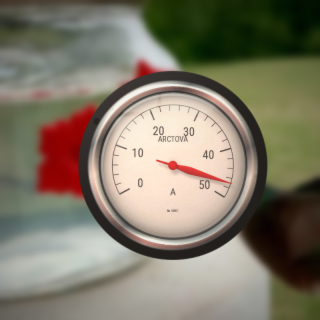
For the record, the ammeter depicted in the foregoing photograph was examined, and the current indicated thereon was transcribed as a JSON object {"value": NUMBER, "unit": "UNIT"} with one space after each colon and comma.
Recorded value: {"value": 47, "unit": "A"}
